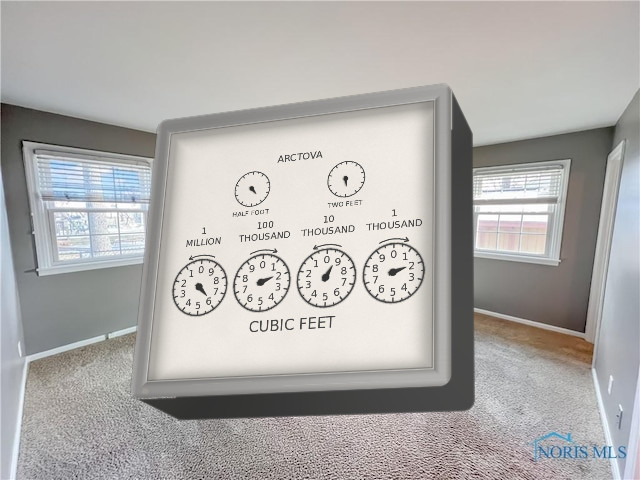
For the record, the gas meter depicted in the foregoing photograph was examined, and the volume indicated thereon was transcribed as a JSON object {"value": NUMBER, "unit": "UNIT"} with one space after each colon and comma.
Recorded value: {"value": 619200, "unit": "ft³"}
